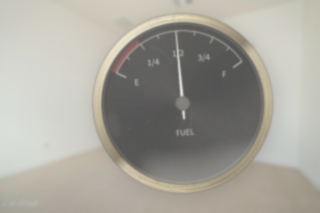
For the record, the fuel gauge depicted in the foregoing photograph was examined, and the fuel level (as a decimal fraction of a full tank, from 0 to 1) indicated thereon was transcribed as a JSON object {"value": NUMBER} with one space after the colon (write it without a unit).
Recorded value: {"value": 0.5}
